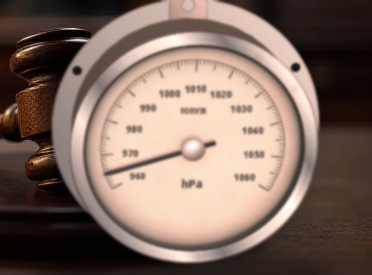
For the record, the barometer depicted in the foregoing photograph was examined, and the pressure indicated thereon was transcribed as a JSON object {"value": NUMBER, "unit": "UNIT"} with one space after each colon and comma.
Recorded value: {"value": 965, "unit": "hPa"}
